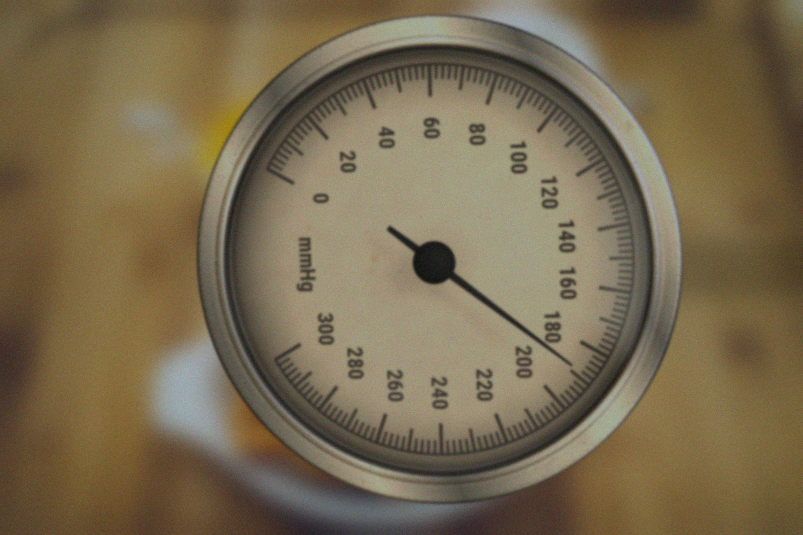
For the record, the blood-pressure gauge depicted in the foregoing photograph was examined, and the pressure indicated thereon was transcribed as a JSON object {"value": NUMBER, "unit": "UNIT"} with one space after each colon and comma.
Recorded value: {"value": 188, "unit": "mmHg"}
